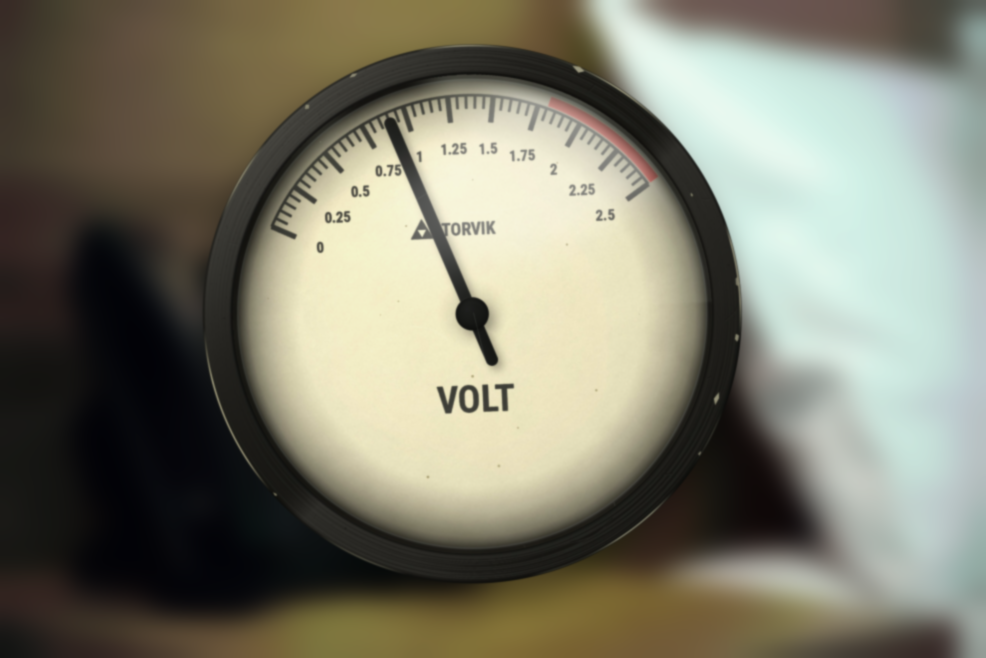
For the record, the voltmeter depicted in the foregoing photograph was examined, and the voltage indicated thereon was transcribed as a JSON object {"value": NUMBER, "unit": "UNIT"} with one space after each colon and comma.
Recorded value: {"value": 0.9, "unit": "V"}
